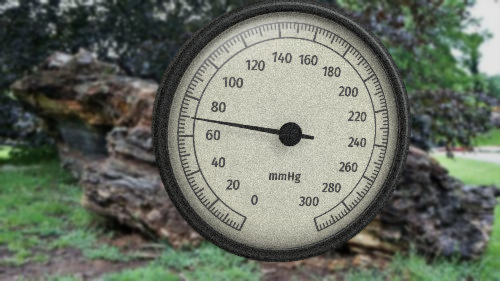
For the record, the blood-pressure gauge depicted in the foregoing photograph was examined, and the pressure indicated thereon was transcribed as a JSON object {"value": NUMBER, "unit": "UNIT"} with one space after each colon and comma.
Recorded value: {"value": 70, "unit": "mmHg"}
